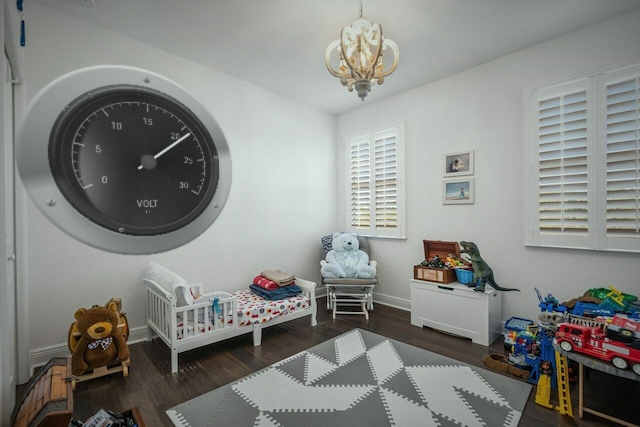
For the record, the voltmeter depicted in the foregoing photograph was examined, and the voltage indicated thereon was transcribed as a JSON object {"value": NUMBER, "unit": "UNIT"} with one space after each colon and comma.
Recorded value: {"value": 21, "unit": "V"}
